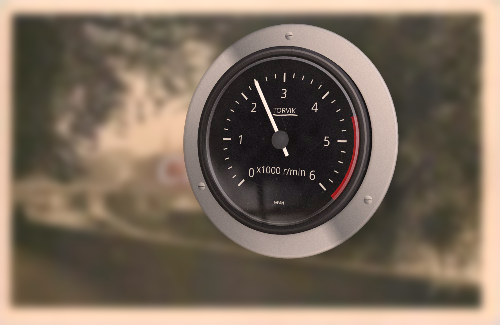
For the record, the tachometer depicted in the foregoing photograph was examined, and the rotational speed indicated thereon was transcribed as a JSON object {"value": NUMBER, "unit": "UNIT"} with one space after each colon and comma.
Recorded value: {"value": 2400, "unit": "rpm"}
